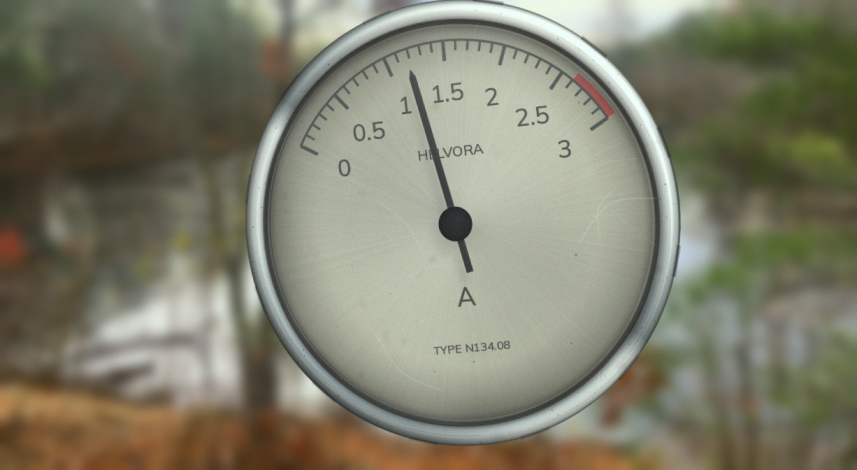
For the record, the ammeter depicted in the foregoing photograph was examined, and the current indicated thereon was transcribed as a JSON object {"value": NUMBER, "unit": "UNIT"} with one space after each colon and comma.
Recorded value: {"value": 1.2, "unit": "A"}
